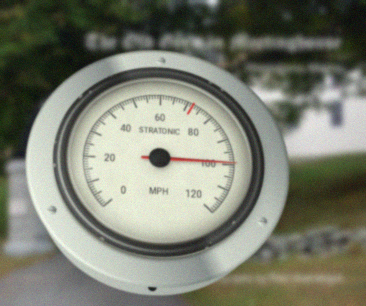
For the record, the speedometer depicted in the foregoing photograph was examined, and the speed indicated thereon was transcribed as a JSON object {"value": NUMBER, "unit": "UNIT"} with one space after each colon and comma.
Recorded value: {"value": 100, "unit": "mph"}
